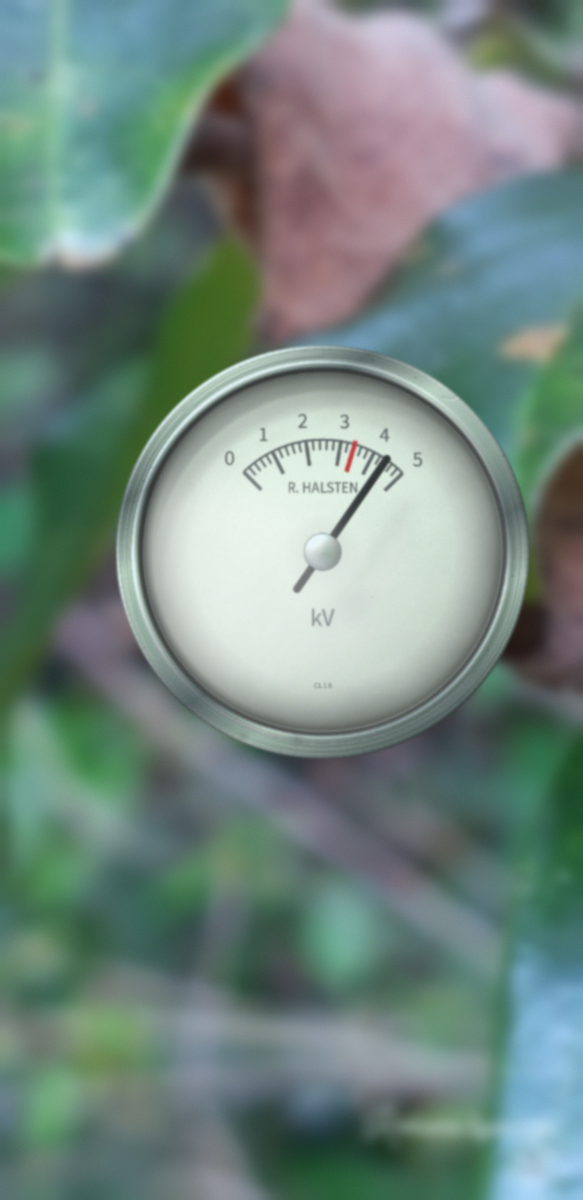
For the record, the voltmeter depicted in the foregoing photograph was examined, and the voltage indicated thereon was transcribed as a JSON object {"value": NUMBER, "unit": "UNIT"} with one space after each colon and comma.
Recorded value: {"value": 4.4, "unit": "kV"}
